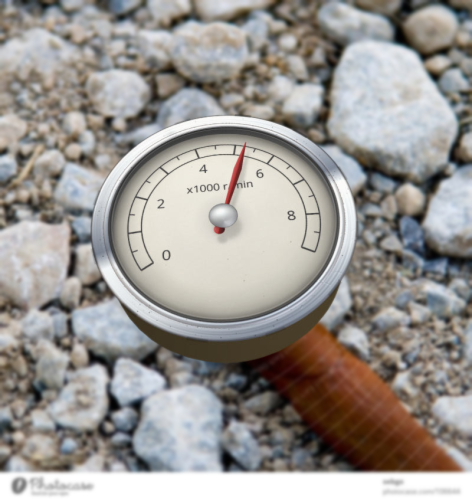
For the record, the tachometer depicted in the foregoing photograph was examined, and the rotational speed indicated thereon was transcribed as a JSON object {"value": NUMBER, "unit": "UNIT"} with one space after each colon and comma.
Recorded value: {"value": 5250, "unit": "rpm"}
